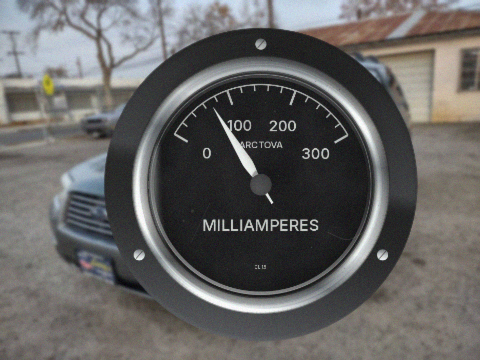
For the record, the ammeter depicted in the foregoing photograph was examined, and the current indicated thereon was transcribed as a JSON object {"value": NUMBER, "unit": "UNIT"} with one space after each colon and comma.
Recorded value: {"value": 70, "unit": "mA"}
